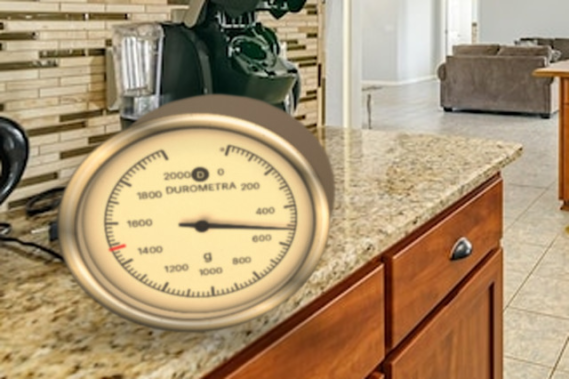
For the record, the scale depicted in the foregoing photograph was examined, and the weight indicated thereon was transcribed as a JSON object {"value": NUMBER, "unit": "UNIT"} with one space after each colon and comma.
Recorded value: {"value": 500, "unit": "g"}
